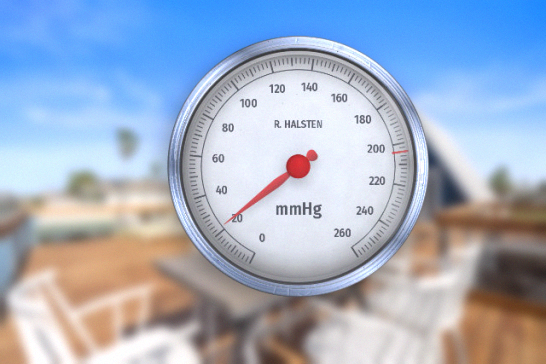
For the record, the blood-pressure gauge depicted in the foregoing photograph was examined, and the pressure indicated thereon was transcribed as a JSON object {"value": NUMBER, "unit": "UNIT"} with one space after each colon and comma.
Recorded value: {"value": 22, "unit": "mmHg"}
